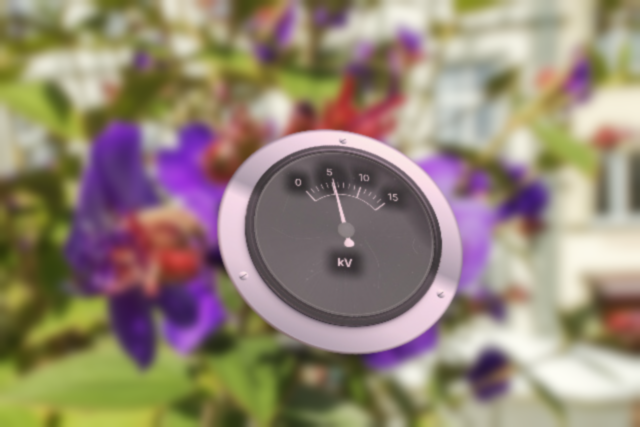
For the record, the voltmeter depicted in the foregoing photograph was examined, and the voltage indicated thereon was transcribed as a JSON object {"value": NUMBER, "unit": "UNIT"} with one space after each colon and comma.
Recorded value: {"value": 5, "unit": "kV"}
